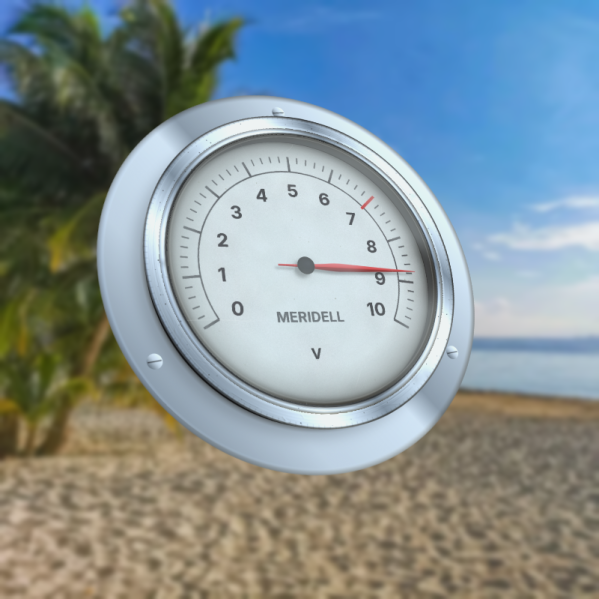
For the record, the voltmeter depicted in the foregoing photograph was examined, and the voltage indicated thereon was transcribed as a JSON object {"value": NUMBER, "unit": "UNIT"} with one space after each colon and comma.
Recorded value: {"value": 8.8, "unit": "V"}
